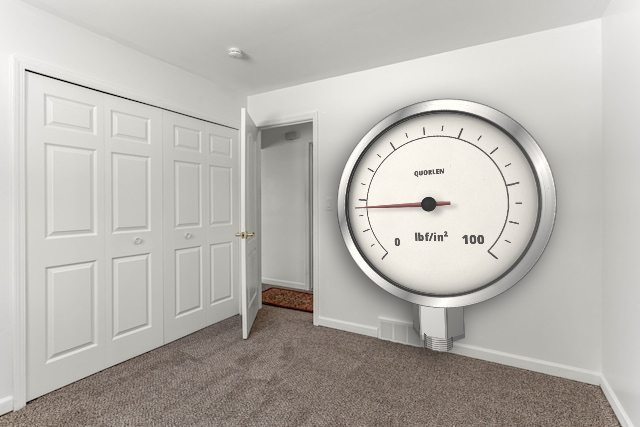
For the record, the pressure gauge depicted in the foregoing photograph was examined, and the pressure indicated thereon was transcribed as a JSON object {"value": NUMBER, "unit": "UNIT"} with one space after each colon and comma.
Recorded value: {"value": 17.5, "unit": "psi"}
